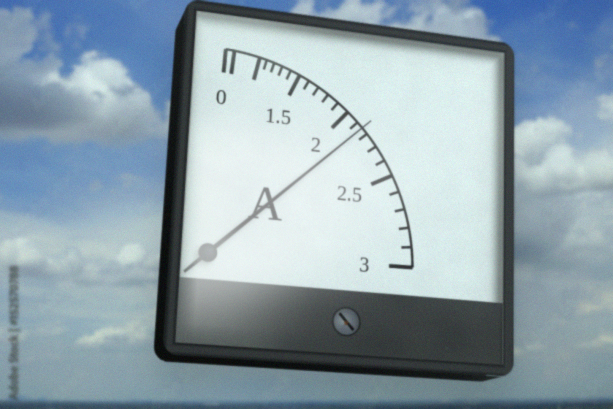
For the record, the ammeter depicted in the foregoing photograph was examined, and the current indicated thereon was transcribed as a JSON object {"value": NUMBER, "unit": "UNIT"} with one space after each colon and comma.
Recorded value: {"value": 2.15, "unit": "A"}
